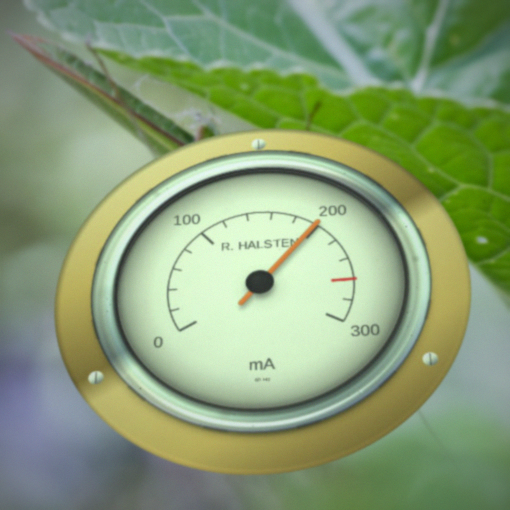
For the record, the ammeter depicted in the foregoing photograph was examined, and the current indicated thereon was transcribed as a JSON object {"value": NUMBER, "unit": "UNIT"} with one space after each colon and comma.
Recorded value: {"value": 200, "unit": "mA"}
